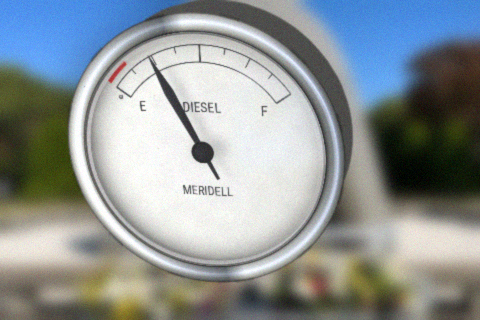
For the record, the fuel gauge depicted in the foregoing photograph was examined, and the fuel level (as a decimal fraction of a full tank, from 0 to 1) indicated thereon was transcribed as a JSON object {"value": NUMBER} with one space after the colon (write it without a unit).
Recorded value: {"value": 0.25}
